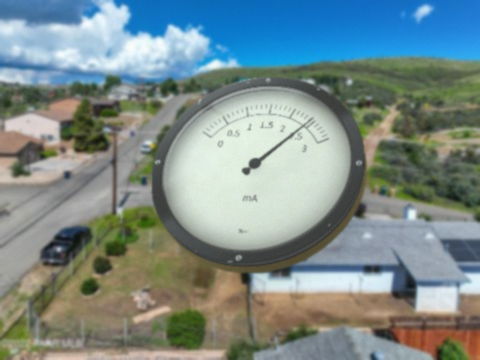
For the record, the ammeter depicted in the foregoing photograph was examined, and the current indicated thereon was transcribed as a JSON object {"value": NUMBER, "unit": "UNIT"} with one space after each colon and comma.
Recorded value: {"value": 2.5, "unit": "mA"}
